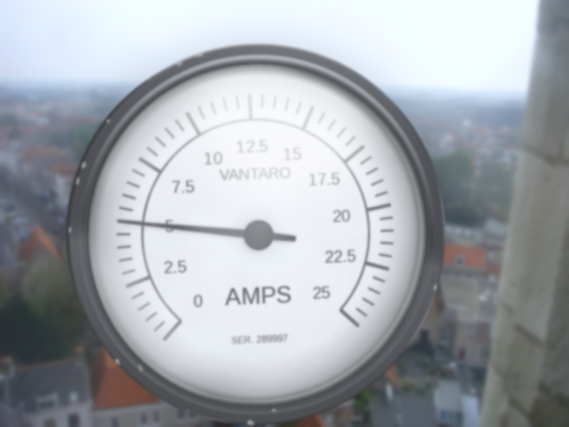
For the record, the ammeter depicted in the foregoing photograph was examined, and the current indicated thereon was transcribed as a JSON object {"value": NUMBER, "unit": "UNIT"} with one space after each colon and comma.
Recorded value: {"value": 5, "unit": "A"}
